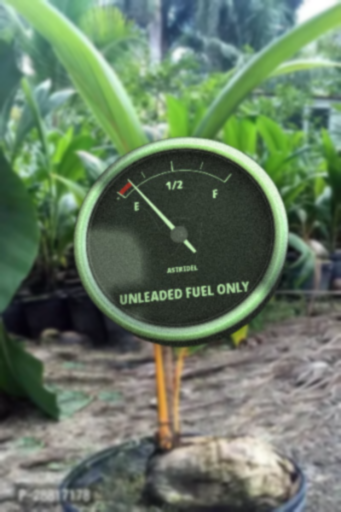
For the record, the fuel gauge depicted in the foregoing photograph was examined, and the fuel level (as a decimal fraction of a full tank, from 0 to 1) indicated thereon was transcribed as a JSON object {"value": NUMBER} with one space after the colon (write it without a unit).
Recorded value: {"value": 0.125}
